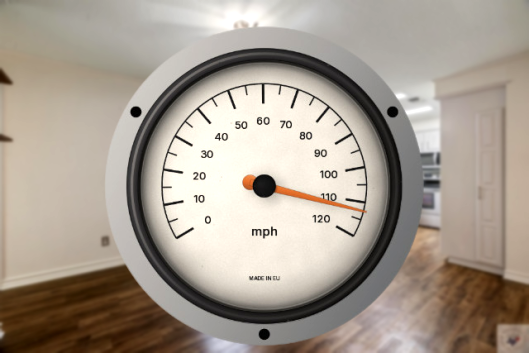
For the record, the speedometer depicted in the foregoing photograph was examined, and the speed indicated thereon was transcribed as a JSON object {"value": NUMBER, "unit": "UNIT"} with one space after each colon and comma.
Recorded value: {"value": 112.5, "unit": "mph"}
